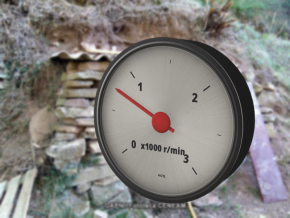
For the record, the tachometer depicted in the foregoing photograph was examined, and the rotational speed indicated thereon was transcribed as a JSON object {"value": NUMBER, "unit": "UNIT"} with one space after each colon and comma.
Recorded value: {"value": 750, "unit": "rpm"}
